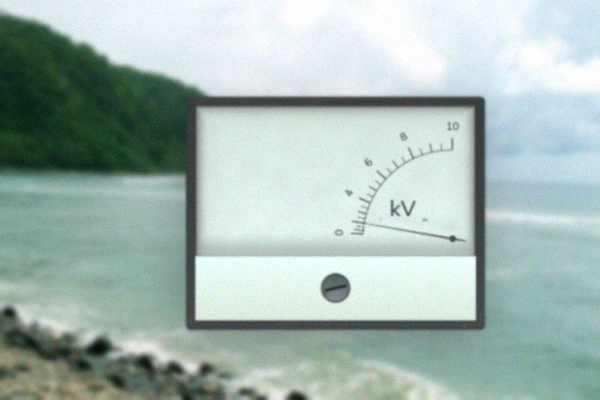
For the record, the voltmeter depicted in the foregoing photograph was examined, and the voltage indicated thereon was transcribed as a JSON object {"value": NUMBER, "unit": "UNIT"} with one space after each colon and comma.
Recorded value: {"value": 2, "unit": "kV"}
